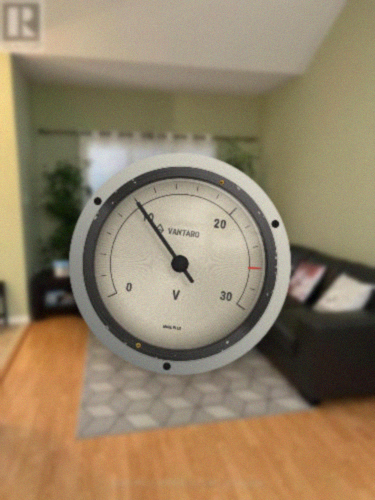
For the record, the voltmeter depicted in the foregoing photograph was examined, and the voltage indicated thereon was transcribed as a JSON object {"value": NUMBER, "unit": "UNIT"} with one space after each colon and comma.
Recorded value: {"value": 10, "unit": "V"}
